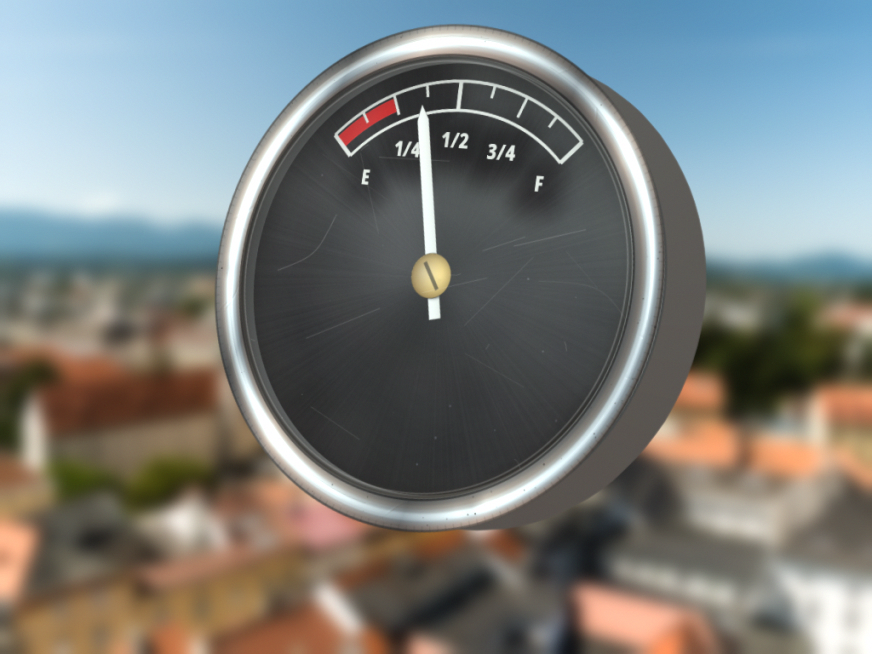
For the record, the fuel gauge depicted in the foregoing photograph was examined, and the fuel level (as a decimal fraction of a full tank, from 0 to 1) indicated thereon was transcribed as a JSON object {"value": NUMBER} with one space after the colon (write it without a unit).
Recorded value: {"value": 0.375}
